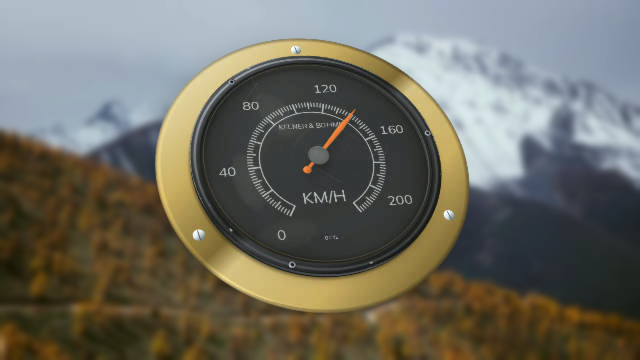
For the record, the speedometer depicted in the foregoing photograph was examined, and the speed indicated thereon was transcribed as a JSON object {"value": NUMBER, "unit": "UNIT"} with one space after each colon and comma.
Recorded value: {"value": 140, "unit": "km/h"}
